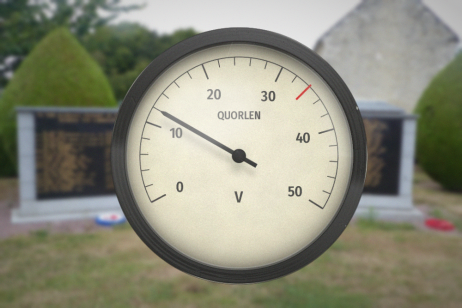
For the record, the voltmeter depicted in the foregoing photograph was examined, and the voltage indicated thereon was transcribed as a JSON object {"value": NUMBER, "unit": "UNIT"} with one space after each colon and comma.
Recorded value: {"value": 12, "unit": "V"}
